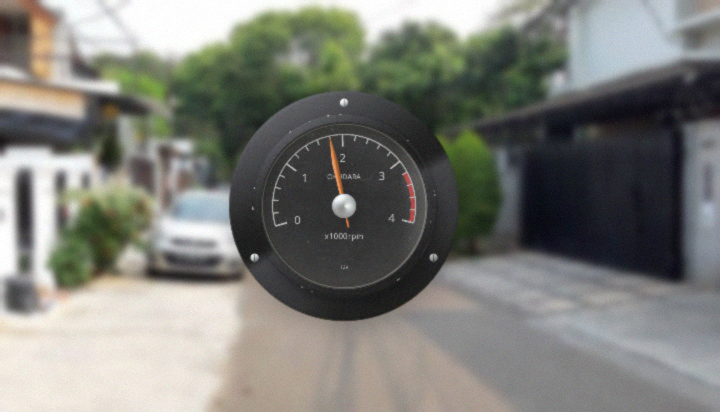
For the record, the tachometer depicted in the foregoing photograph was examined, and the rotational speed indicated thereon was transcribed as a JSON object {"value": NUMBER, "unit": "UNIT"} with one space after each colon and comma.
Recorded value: {"value": 1800, "unit": "rpm"}
